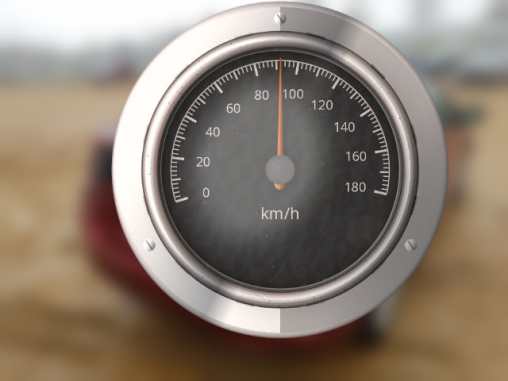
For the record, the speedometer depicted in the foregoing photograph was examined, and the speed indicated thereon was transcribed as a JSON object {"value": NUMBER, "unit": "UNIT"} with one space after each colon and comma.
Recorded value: {"value": 92, "unit": "km/h"}
